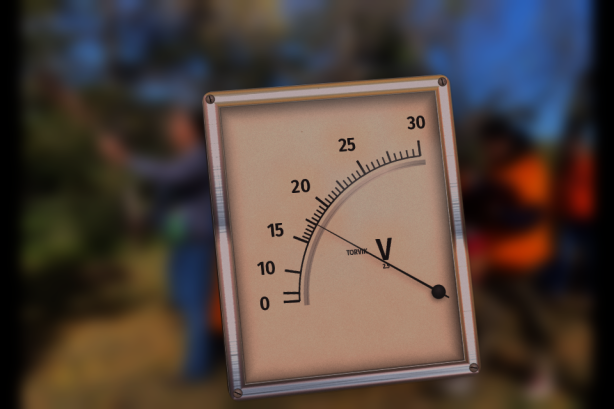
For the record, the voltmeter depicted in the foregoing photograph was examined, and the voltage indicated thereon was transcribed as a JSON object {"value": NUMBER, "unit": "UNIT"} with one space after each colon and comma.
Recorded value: {"value": 17.5, "unit": "V"}
